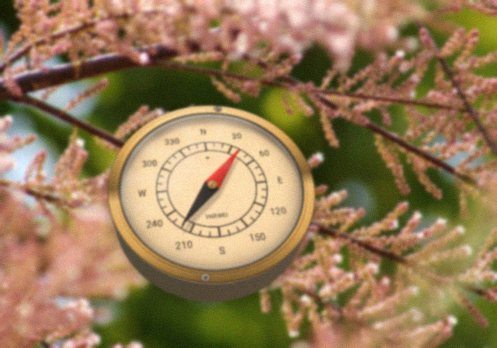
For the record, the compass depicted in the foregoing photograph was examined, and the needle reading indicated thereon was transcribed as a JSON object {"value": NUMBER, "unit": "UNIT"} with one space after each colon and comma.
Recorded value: {"value": 40, "unit": "°"}
